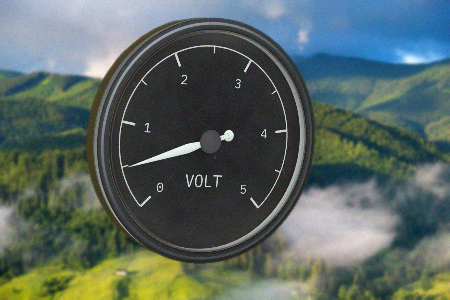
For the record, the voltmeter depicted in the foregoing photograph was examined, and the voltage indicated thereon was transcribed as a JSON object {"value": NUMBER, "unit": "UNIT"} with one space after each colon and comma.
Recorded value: {"value": 0.5, "unit": "V"}
